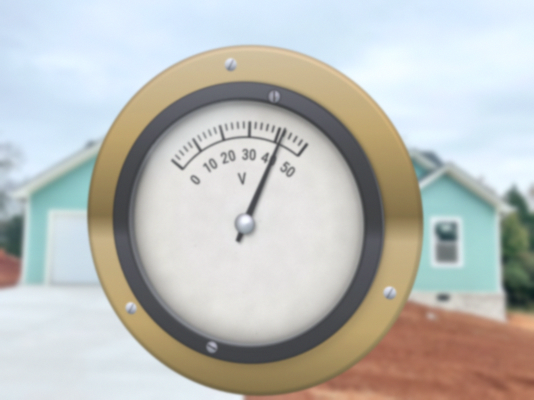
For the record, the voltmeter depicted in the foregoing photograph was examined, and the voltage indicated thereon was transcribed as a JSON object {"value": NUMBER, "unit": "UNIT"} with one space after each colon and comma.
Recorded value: {"value": 42, "unit": "V"}
